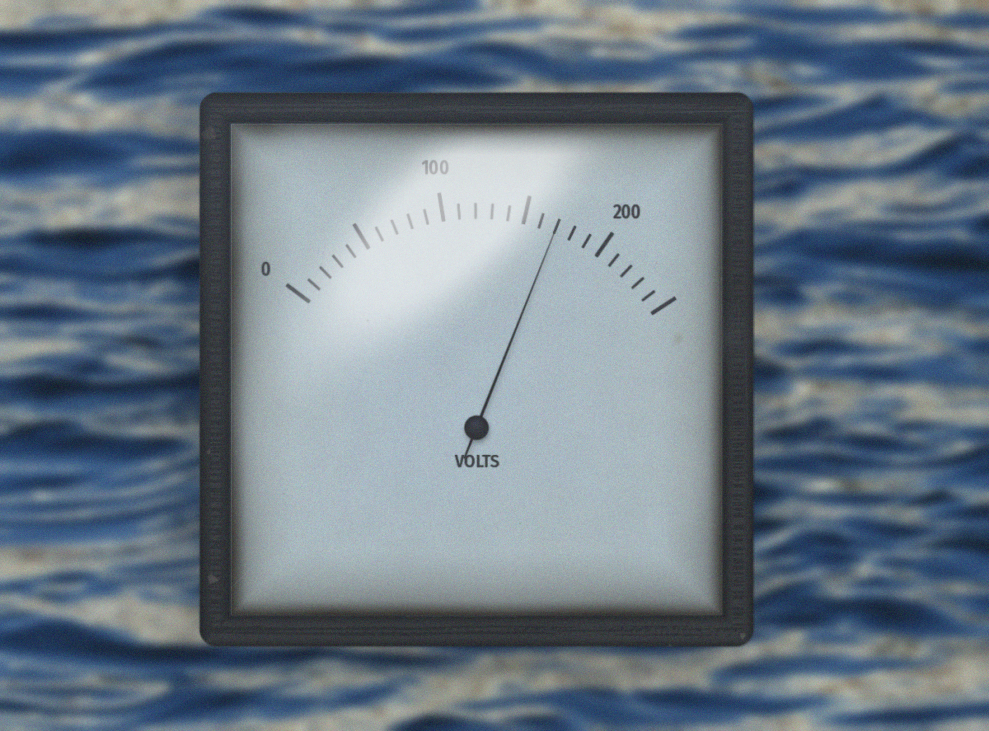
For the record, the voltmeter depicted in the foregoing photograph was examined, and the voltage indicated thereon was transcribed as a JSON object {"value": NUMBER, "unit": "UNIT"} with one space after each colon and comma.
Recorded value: {"value": 170, "unit": "V"}
